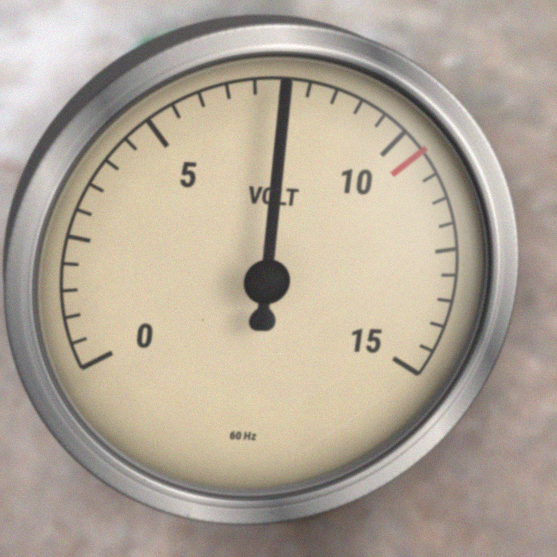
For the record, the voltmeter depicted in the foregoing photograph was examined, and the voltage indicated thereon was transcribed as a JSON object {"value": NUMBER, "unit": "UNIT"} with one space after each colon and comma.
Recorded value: {"value": 7.5, "unit": "V"}
